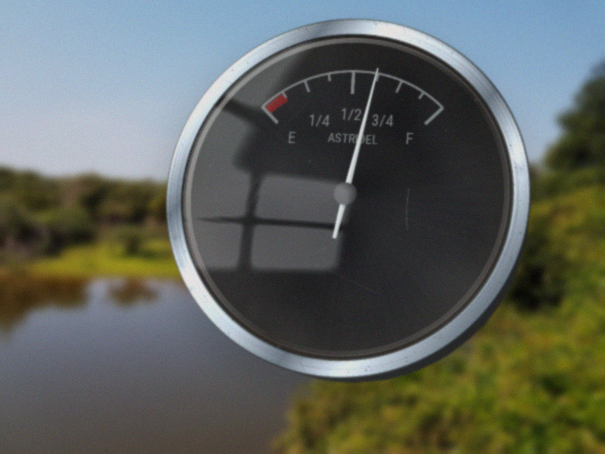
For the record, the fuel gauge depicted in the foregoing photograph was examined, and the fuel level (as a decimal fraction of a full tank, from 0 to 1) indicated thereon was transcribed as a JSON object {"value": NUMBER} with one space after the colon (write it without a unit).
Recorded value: {"value": 0.625}
